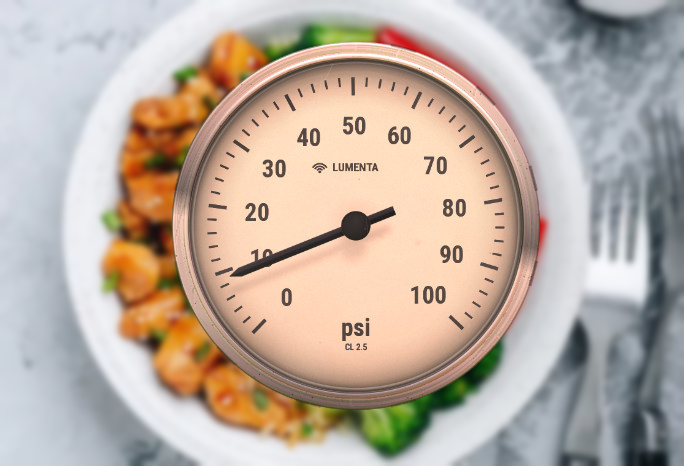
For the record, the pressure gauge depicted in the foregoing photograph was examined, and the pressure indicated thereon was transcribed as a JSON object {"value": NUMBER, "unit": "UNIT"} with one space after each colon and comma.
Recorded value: {"value": 9, "unit": "psi"}
